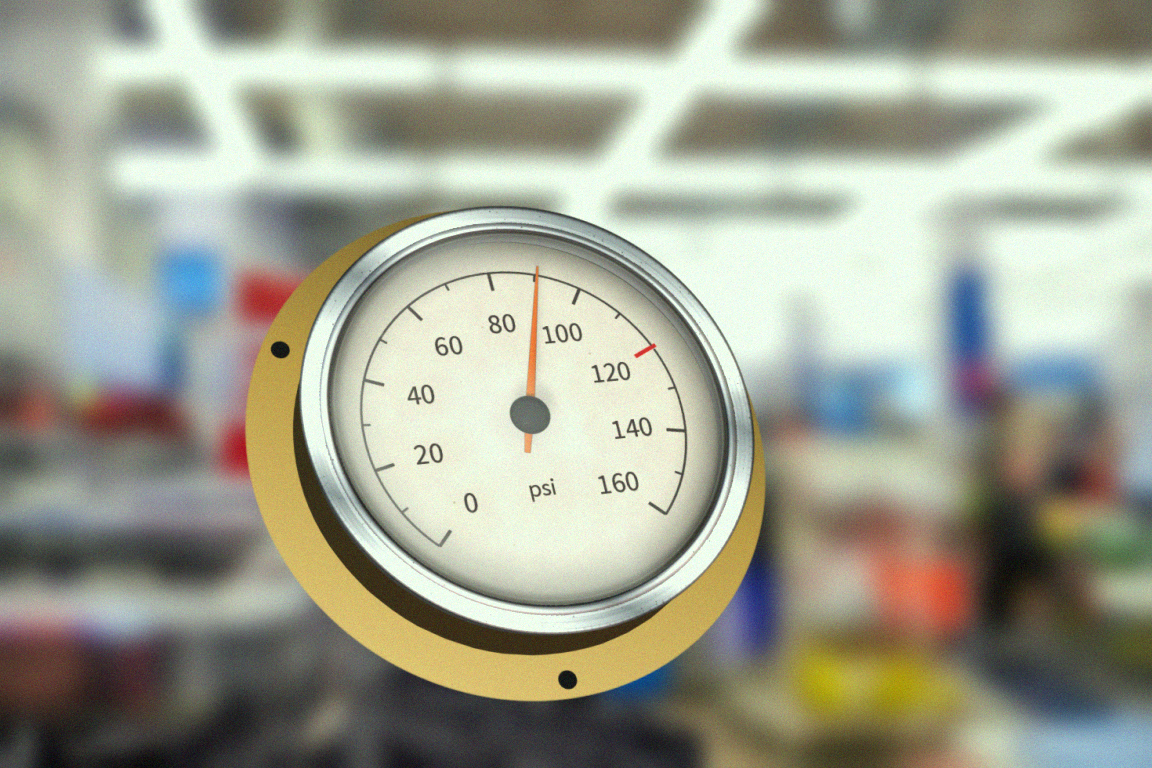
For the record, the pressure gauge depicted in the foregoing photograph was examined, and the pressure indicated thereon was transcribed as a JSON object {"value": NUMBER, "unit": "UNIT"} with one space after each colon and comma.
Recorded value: {"value": 90, "unit": "psi"}
